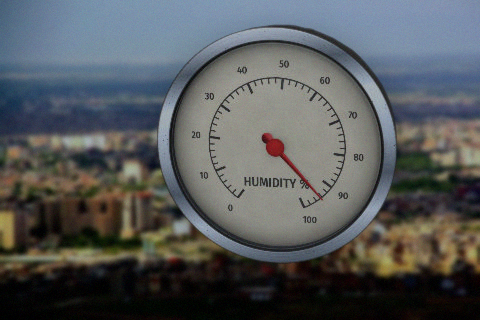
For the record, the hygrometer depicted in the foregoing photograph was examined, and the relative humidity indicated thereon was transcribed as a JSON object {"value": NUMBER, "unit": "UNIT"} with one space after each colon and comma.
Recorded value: {"value": 94, "unit": "%"}
